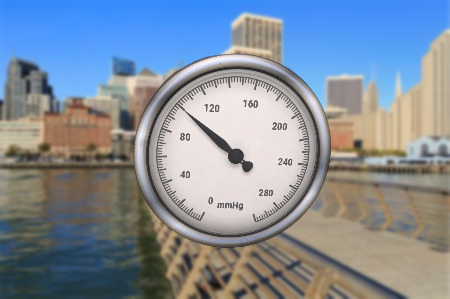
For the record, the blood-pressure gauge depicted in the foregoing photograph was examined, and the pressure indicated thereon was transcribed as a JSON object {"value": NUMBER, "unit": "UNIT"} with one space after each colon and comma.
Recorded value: {"value": 100, "unit": "mmHg"}
